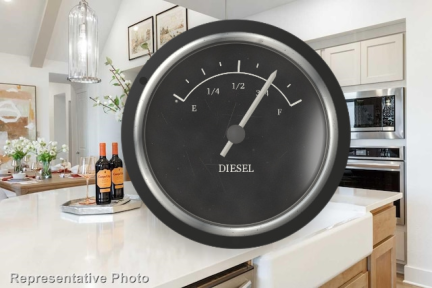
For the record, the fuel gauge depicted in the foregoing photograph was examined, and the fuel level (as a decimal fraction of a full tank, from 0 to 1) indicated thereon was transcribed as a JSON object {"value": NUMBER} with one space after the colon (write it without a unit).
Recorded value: {"value": 0.75}
